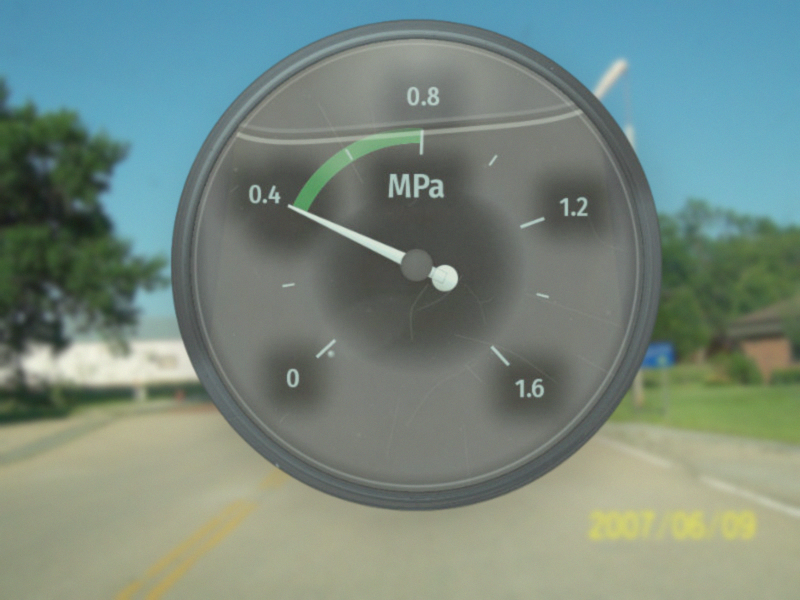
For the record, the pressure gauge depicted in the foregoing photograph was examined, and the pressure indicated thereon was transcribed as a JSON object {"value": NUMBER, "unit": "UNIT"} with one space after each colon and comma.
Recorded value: {"value": 0.4, "unit": "MPa"}
